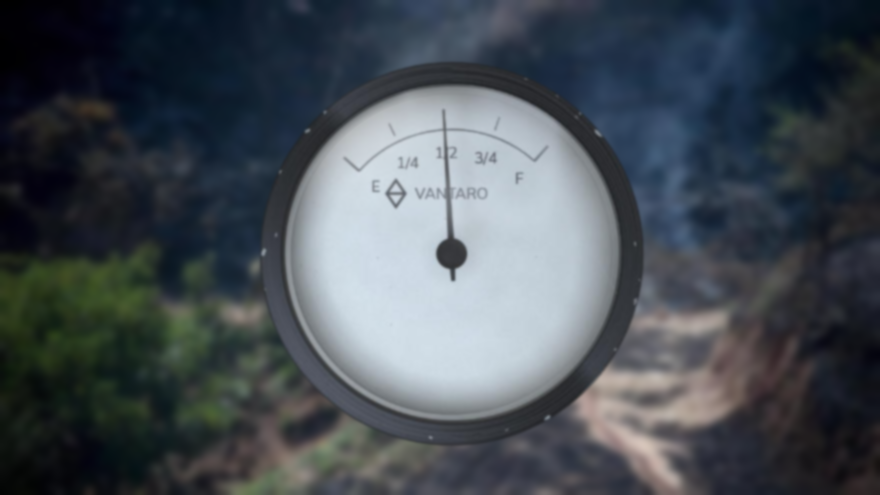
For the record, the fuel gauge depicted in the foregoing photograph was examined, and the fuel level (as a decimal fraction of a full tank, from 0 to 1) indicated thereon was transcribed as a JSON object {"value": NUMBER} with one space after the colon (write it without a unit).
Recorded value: {"value": 0.5}
